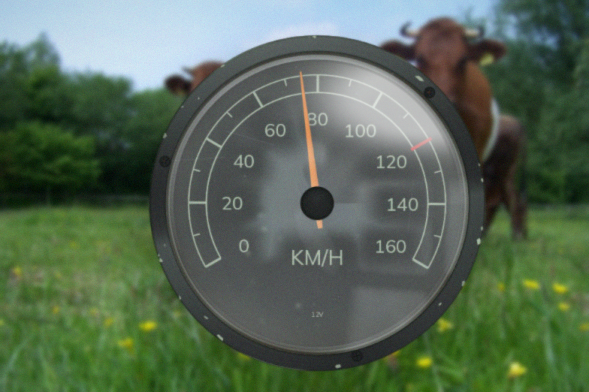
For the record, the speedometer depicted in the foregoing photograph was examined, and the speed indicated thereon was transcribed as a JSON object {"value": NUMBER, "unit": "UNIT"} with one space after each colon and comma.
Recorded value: {"value": 75, "unit": "km/h"}
